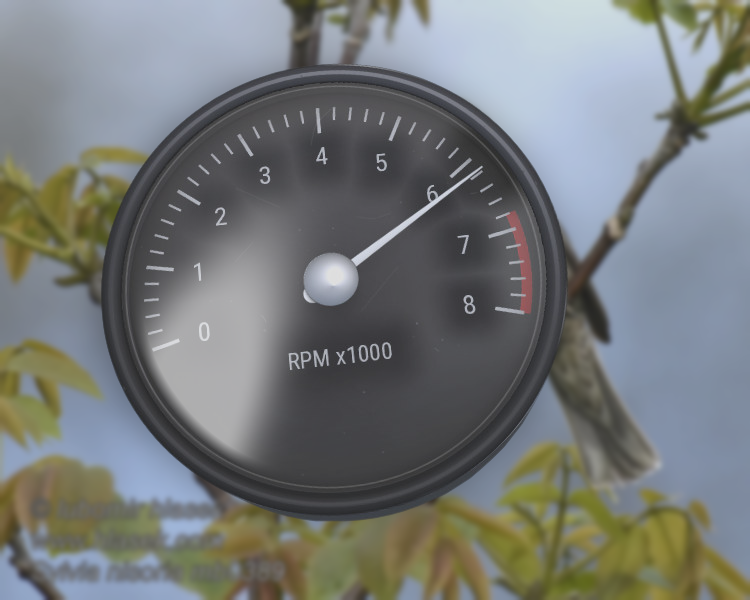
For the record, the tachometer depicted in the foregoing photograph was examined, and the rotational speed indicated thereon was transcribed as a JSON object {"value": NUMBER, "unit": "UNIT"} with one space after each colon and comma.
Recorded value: {"value": 6200, "unit": "rpm"}
